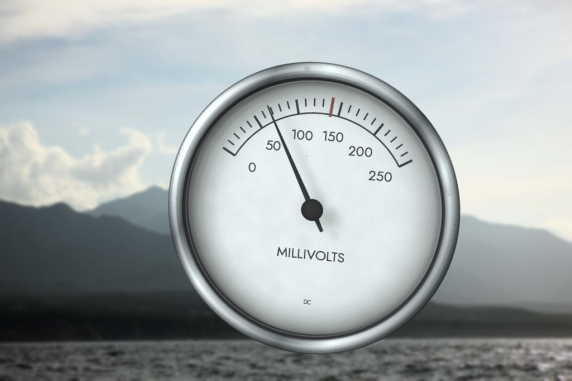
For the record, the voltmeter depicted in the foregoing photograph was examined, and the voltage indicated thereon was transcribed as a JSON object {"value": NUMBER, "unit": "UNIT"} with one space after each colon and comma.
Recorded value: {"value": 70, "unit": "mV"}
